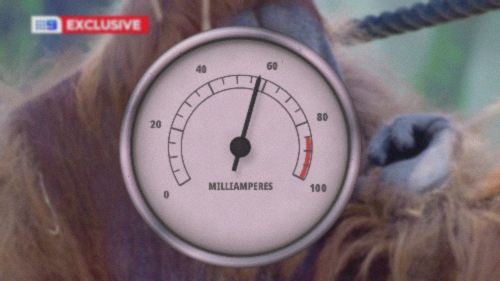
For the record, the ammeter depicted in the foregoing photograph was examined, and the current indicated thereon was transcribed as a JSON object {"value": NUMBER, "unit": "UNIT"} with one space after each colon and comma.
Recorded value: {"value": 57.5, "unit": "mA"}
